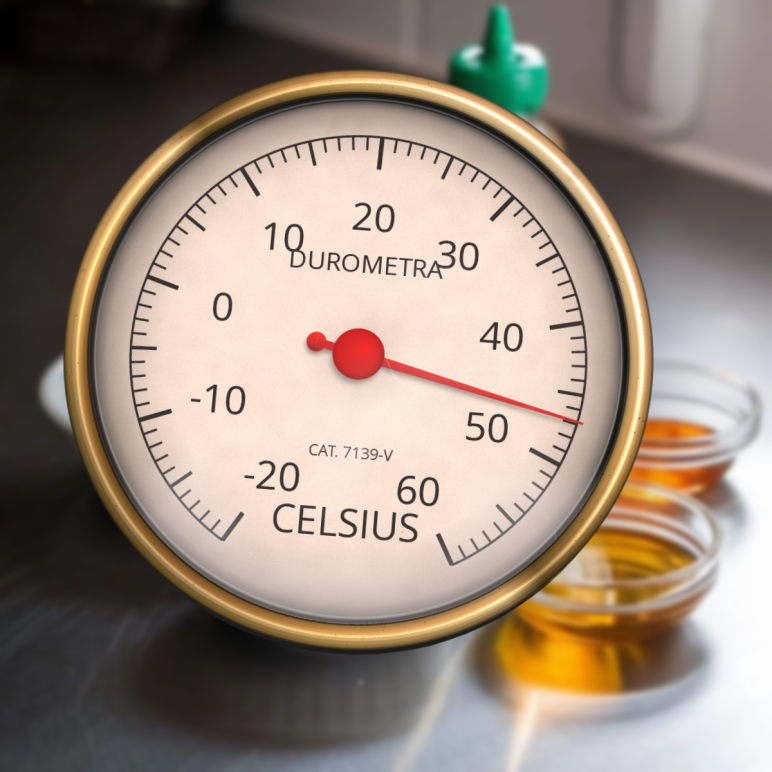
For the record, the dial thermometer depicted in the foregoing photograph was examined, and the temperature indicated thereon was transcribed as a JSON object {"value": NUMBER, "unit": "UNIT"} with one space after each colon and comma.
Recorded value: {"value": 47, "unit": "°C"}
